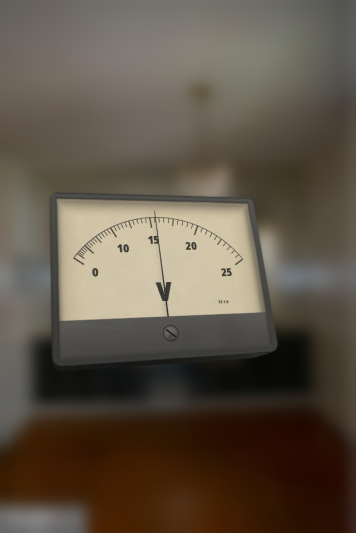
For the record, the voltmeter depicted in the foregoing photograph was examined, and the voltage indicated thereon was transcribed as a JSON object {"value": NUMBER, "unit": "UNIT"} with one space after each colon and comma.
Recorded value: {"value": 15.5, "unit": "V"}
